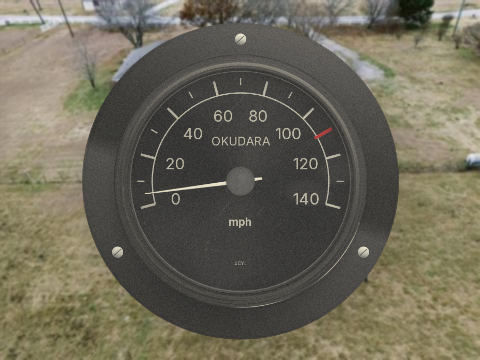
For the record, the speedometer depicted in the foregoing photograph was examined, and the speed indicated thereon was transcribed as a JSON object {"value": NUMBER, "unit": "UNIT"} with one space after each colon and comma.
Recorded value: {"value": 5, "unit": "mph"}
